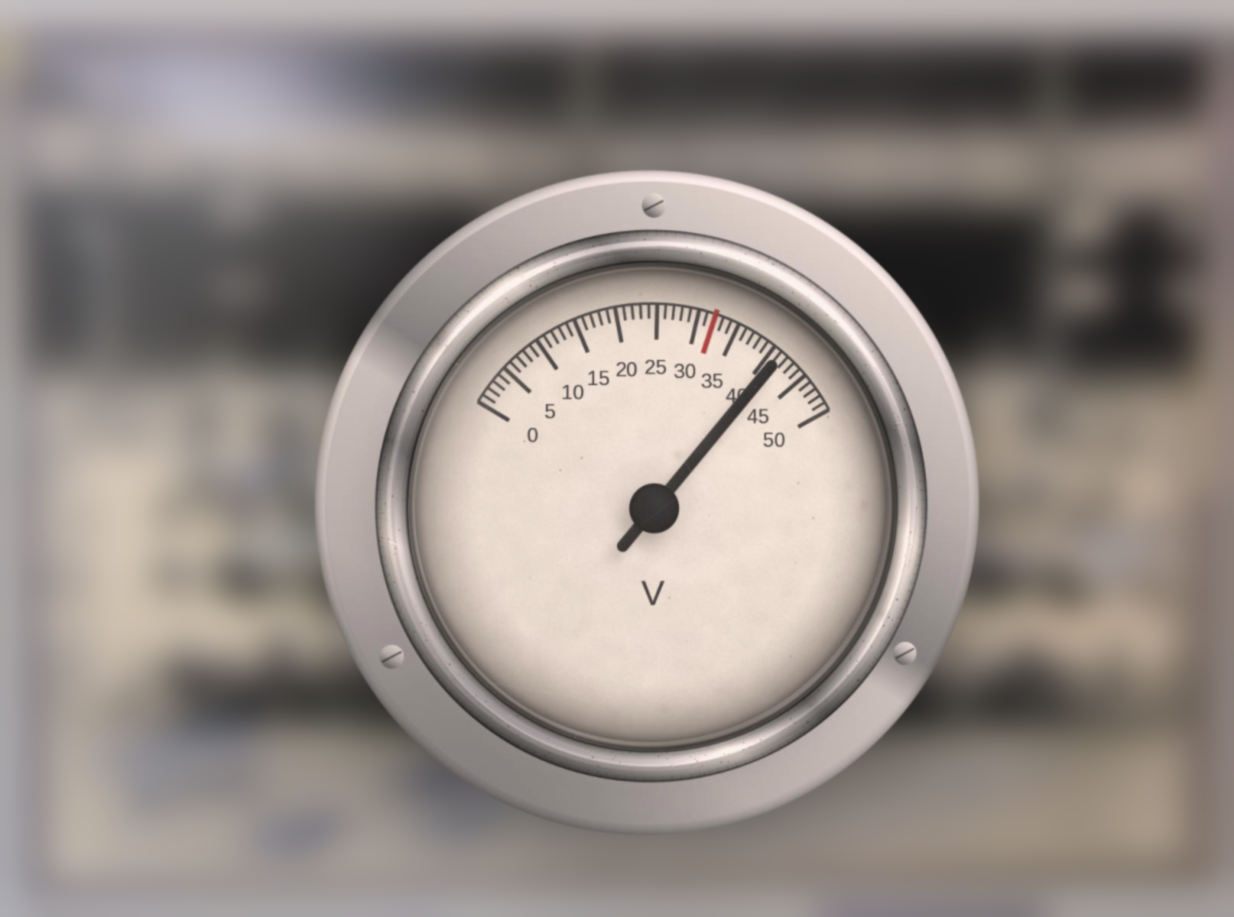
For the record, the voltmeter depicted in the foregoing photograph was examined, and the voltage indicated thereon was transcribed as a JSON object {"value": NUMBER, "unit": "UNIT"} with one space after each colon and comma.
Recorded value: {"value": 41, "unit": "V"}
